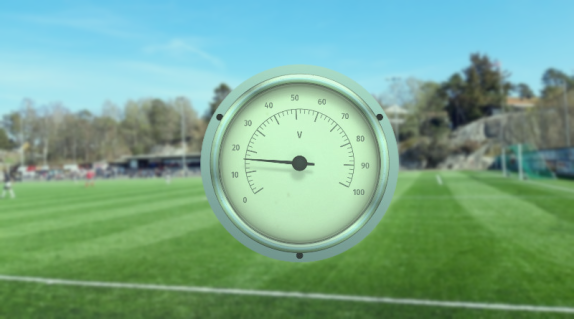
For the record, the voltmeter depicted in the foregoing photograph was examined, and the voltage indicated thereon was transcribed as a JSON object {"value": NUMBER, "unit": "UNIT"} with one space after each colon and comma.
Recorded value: {"value": 16, "unit": "V"}
